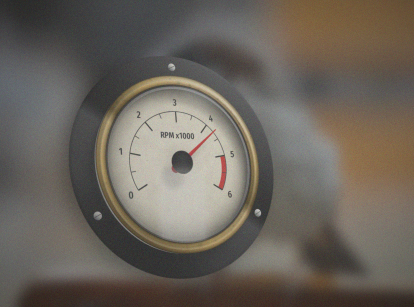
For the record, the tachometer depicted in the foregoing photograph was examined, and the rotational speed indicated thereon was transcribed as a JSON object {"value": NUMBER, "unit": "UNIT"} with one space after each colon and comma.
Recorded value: {"value": 4250, "unit": "rpm"}
